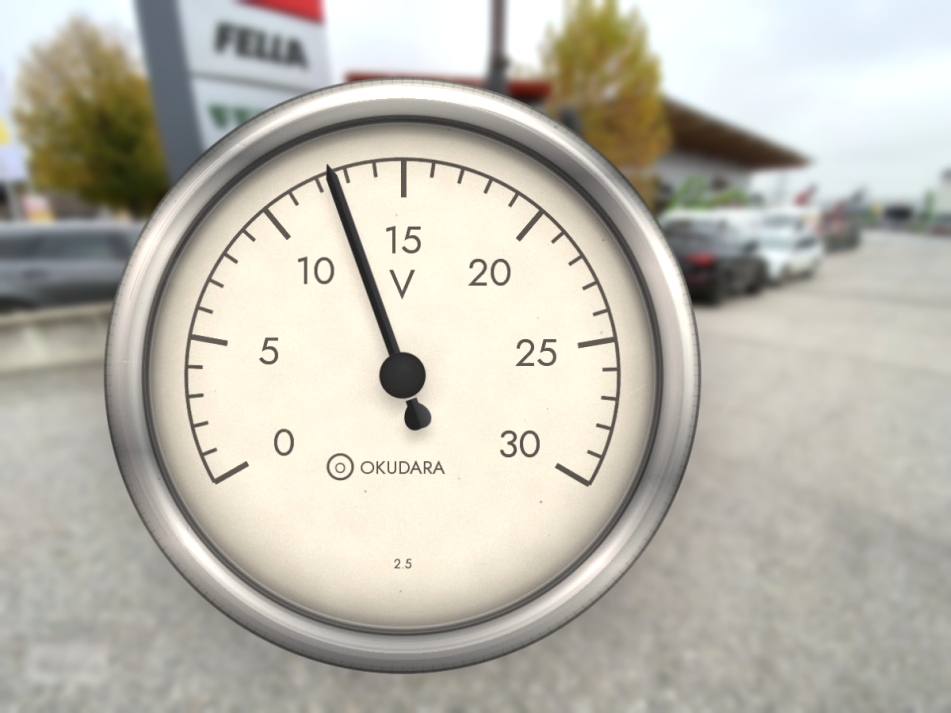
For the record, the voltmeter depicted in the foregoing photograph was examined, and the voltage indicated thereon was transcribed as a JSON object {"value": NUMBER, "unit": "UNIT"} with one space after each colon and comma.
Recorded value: {"value": 12.5, "unit": "V"}
